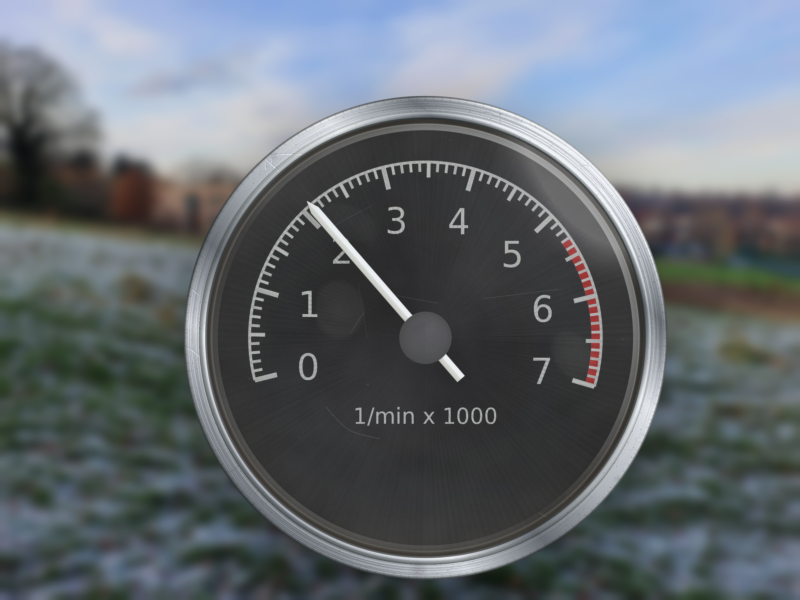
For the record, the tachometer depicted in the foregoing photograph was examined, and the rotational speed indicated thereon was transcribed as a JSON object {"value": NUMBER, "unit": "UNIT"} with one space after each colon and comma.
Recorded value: {"value": 2100, "unit": "rpm"}
